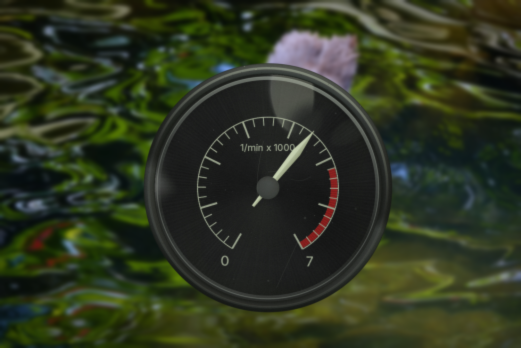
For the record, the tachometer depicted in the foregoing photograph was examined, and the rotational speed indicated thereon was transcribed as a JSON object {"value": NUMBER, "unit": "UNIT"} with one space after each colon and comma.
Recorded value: {"value": 4400, "unit": "rpm"}
